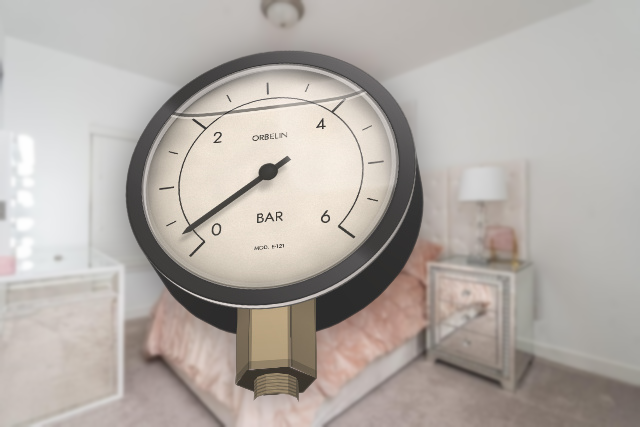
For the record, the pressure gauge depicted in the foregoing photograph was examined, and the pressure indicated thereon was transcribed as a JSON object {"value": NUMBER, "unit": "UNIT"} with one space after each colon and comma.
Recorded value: {"value": 0.25, "unit": "bar"}
